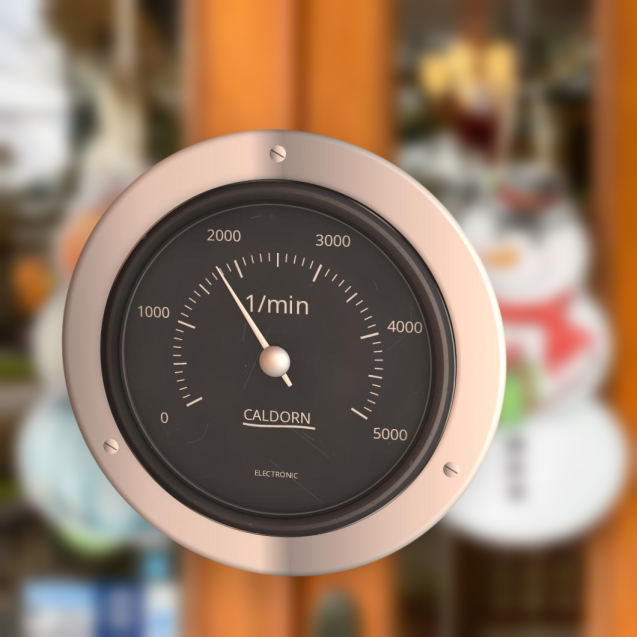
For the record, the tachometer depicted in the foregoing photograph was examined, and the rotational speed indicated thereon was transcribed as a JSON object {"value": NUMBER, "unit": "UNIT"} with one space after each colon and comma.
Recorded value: {"value": 1800, "unit": "rpm"}
